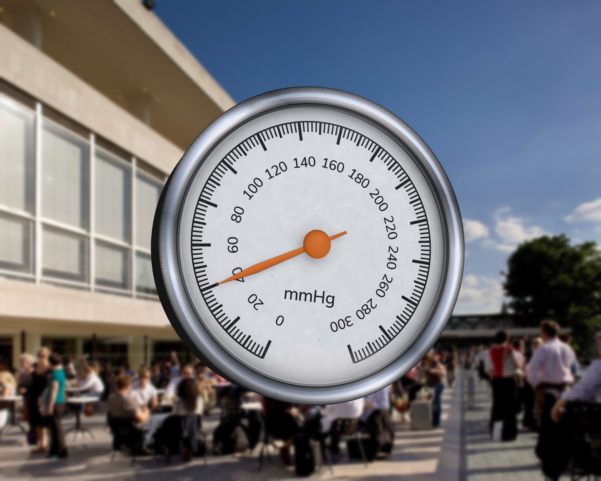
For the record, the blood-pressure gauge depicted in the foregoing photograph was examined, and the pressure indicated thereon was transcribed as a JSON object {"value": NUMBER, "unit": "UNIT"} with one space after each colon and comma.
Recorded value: {"value": 40, "unit": "mmHg"}
